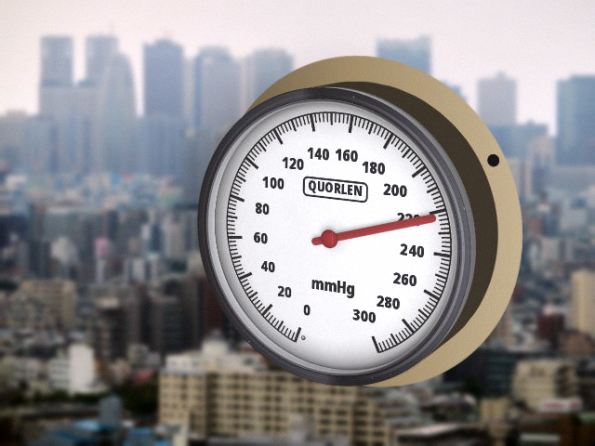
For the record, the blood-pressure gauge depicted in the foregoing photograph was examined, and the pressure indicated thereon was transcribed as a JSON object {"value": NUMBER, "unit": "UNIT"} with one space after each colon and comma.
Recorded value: {"value": 222, "unit": "mmHg"}
